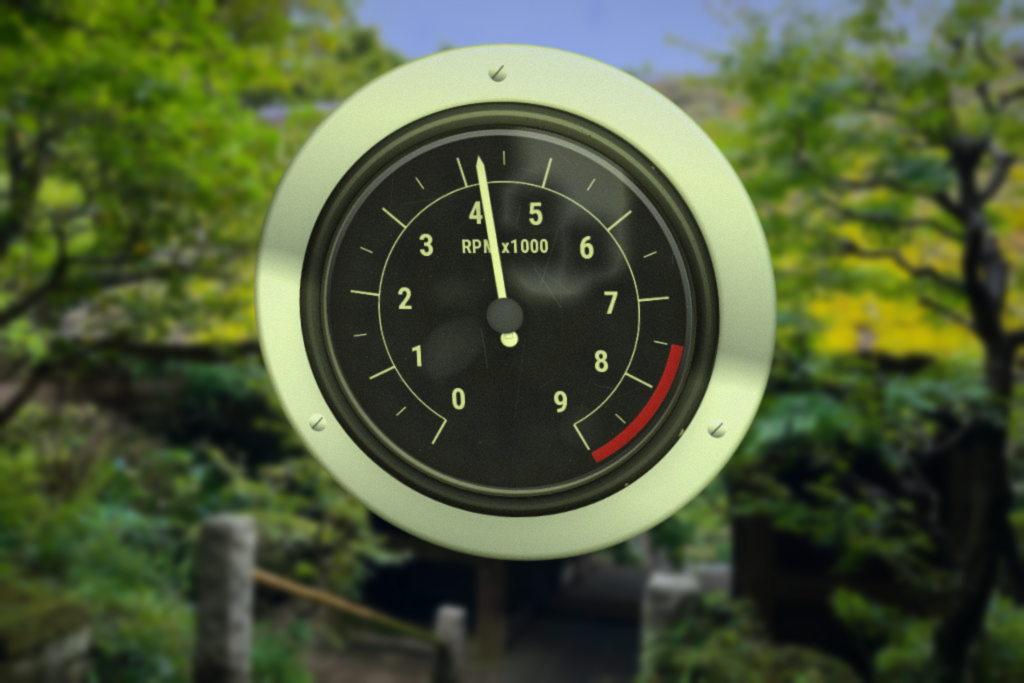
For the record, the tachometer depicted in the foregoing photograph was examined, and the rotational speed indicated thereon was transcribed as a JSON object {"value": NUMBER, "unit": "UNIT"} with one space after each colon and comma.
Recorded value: {"value": 4250, "unit": "rpm"}
